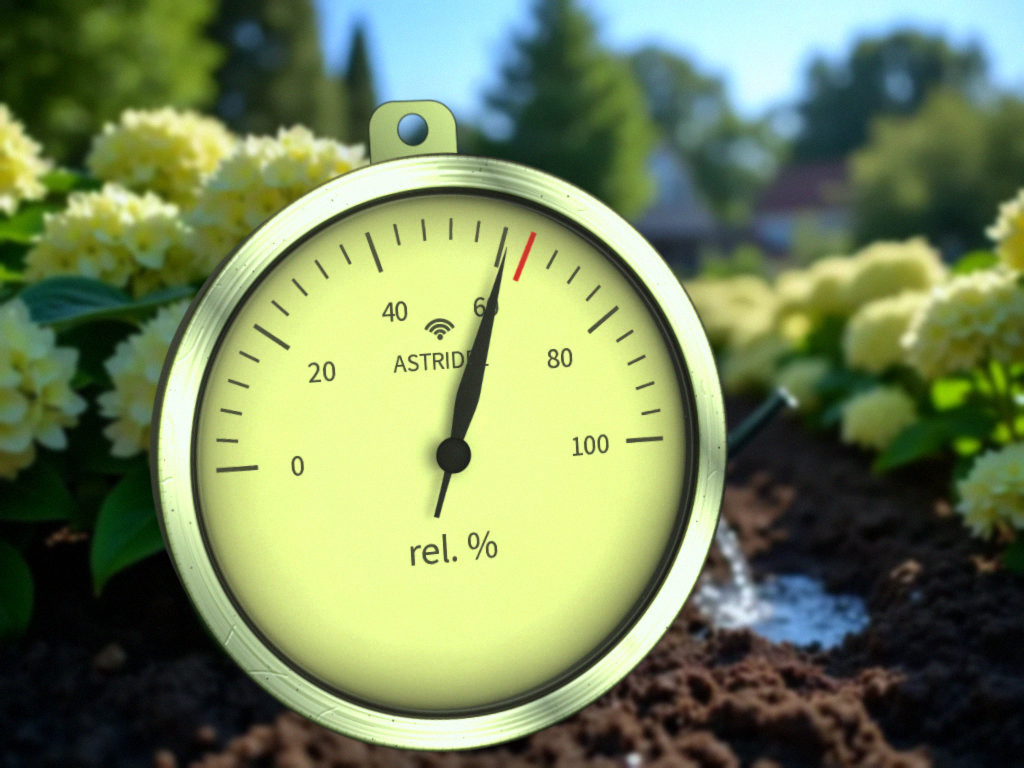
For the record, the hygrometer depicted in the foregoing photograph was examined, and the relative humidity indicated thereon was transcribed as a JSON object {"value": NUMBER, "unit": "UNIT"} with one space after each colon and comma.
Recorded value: {"value": 60, "unit": "%"}
